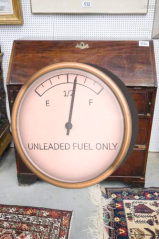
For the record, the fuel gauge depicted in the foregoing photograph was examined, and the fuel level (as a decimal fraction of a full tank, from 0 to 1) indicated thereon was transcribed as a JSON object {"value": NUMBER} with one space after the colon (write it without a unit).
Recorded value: {"value": 0.625}
